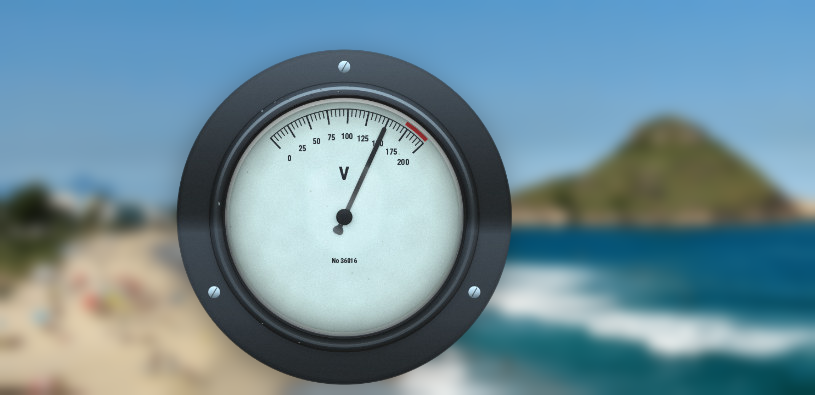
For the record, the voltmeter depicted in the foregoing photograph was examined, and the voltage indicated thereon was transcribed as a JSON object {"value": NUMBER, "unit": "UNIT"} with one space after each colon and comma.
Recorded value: {"value": 150, "unit": "V"}
